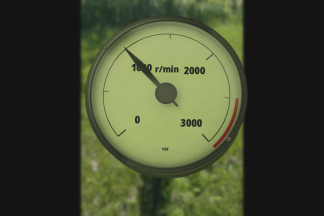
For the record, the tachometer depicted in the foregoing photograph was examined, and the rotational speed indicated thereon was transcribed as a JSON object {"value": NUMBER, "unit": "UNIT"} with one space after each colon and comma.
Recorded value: {"value": 1000, "unit": "rpm"}
